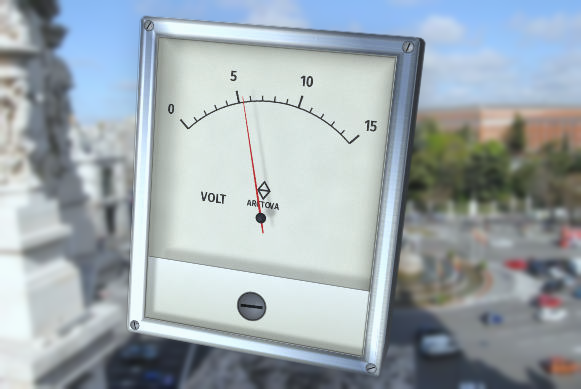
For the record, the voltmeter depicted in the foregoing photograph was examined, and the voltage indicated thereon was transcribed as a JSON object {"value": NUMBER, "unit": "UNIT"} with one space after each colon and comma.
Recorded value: {"value": 5.5, "unit": "V"}
